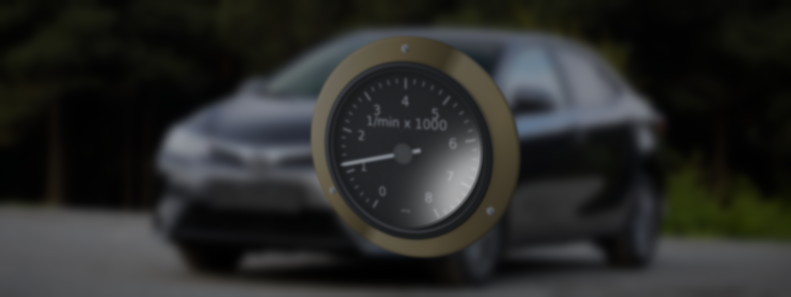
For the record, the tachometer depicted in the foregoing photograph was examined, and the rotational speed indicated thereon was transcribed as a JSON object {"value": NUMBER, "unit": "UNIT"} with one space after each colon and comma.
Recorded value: {"value": 1200, "unit": "rpm"}
